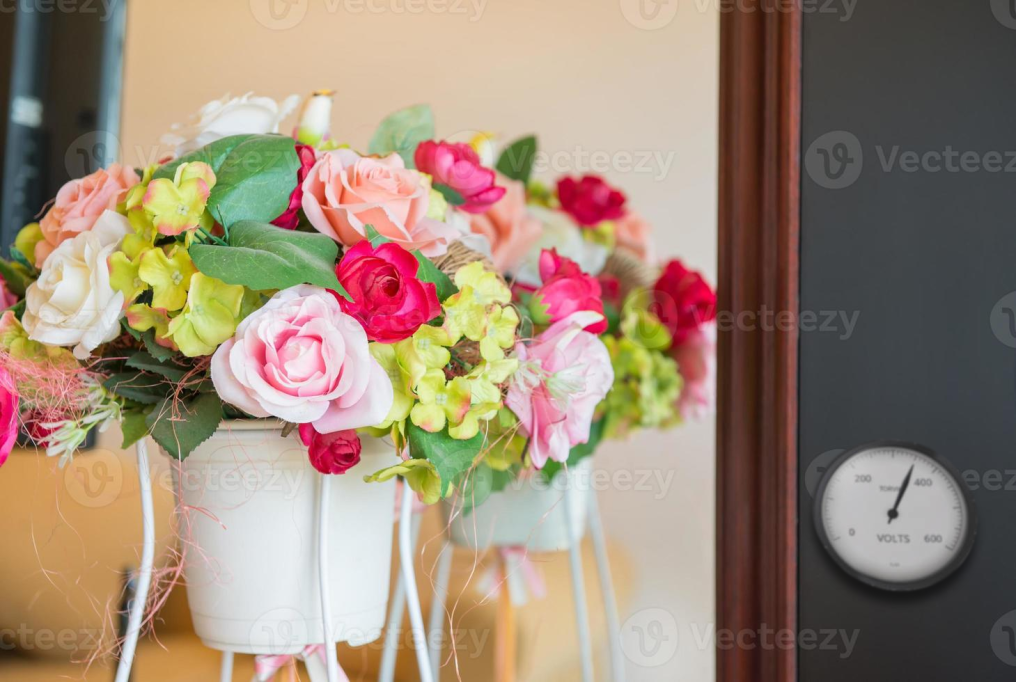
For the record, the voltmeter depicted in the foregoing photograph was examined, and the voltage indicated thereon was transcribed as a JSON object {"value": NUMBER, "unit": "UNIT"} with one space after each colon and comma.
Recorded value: {"value": 350, "unit": "V"}
